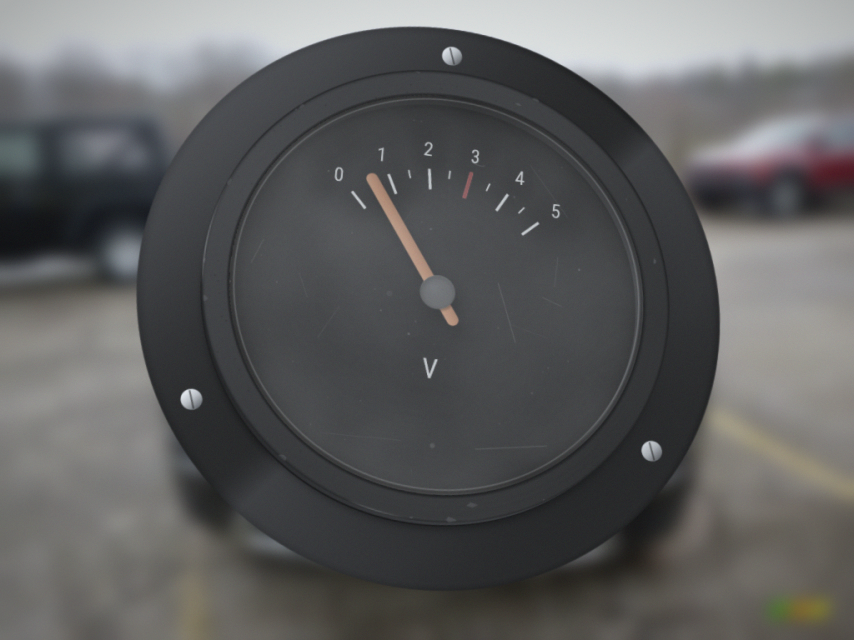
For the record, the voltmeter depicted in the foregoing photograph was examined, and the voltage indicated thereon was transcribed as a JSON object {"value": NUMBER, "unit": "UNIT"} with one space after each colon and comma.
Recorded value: {"value": 0.5, "unit": "V"}
